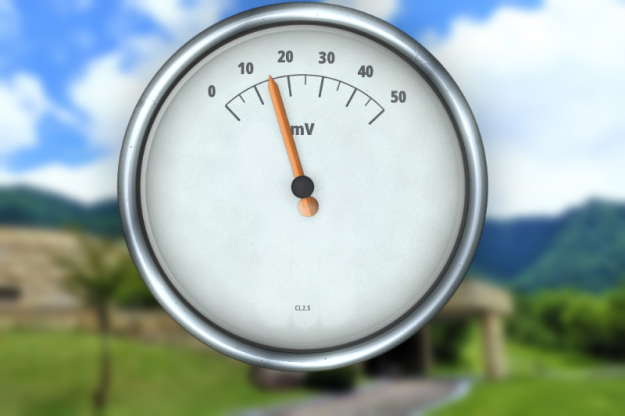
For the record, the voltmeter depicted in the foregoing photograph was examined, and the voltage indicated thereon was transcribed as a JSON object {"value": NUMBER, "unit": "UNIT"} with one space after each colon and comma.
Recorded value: {"value": 15, "unit": "mV"}
